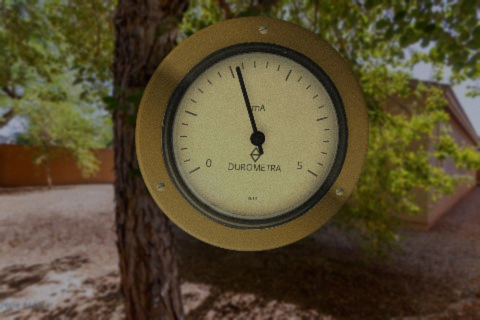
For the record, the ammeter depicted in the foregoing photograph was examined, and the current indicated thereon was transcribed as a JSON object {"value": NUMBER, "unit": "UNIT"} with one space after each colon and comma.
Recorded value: {"value": 2.1, "unit": "mA"}
